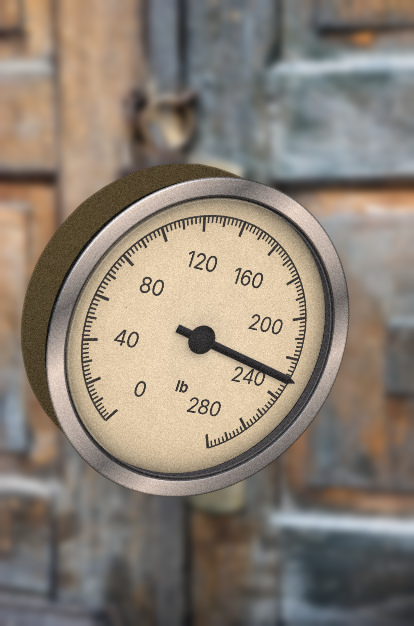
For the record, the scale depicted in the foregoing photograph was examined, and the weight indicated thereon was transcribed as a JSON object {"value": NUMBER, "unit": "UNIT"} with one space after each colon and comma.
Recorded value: {"value": 230, "unit": "lb"}
